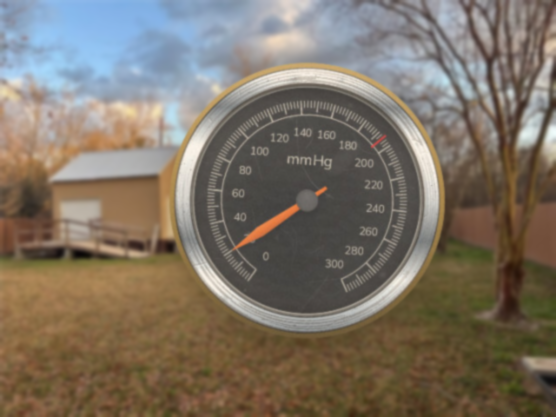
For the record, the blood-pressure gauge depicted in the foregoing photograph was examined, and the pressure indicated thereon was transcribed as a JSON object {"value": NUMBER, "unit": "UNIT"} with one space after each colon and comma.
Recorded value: {"value": 20, "unit": "mmHg"}
